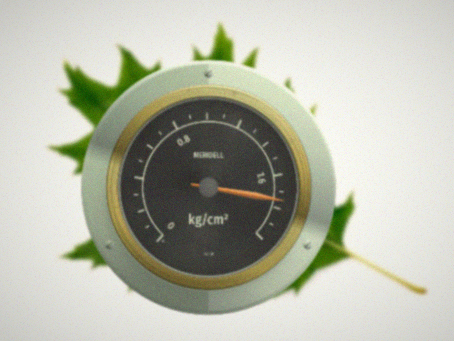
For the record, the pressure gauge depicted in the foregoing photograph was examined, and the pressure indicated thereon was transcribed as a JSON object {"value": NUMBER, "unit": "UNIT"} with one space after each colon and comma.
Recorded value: {"value": 1.75, "unit": "kg/cm²"}
